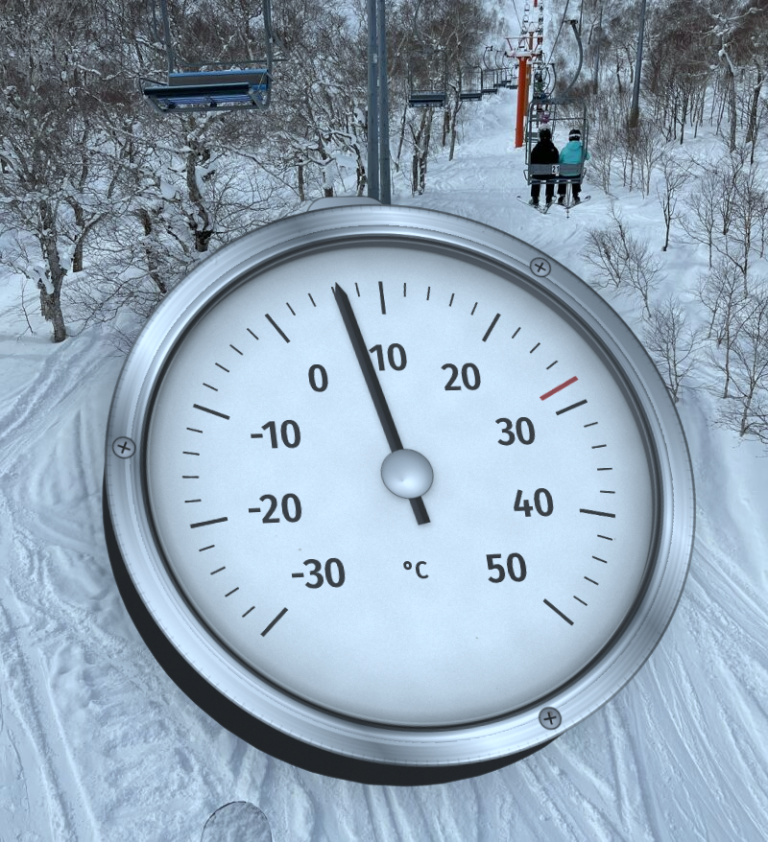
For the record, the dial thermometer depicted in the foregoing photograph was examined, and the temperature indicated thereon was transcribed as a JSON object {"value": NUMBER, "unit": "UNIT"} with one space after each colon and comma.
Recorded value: {"value": 6, "unit": "°C"}
